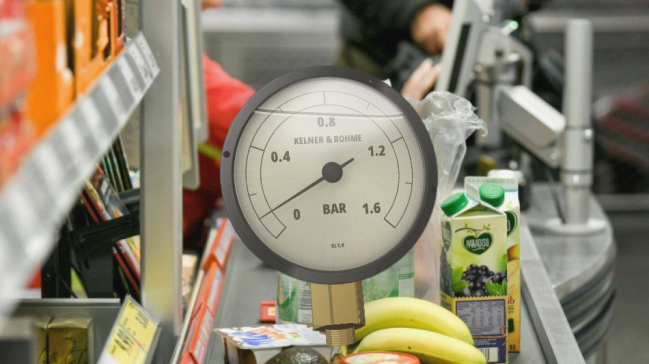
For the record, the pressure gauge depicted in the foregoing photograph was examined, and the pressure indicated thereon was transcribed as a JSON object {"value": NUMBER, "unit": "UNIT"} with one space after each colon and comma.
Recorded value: {"value": 0.1, "unit": "bar"}
